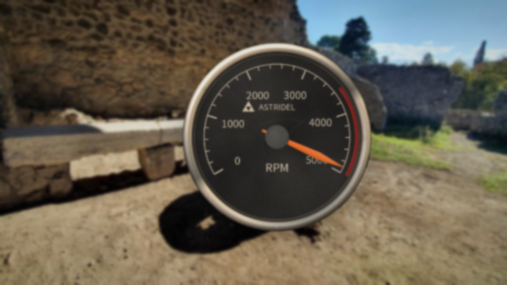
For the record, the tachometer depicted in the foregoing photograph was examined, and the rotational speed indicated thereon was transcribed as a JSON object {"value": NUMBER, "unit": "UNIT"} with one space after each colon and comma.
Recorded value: {"value": 4900, "unit": "rpm"}
